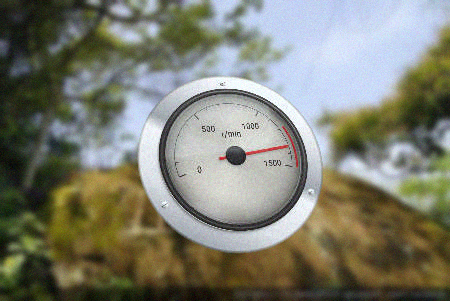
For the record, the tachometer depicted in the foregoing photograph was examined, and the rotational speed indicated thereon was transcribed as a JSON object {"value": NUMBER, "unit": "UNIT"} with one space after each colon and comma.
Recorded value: {"value": 1350, "unit": "rpm"}
